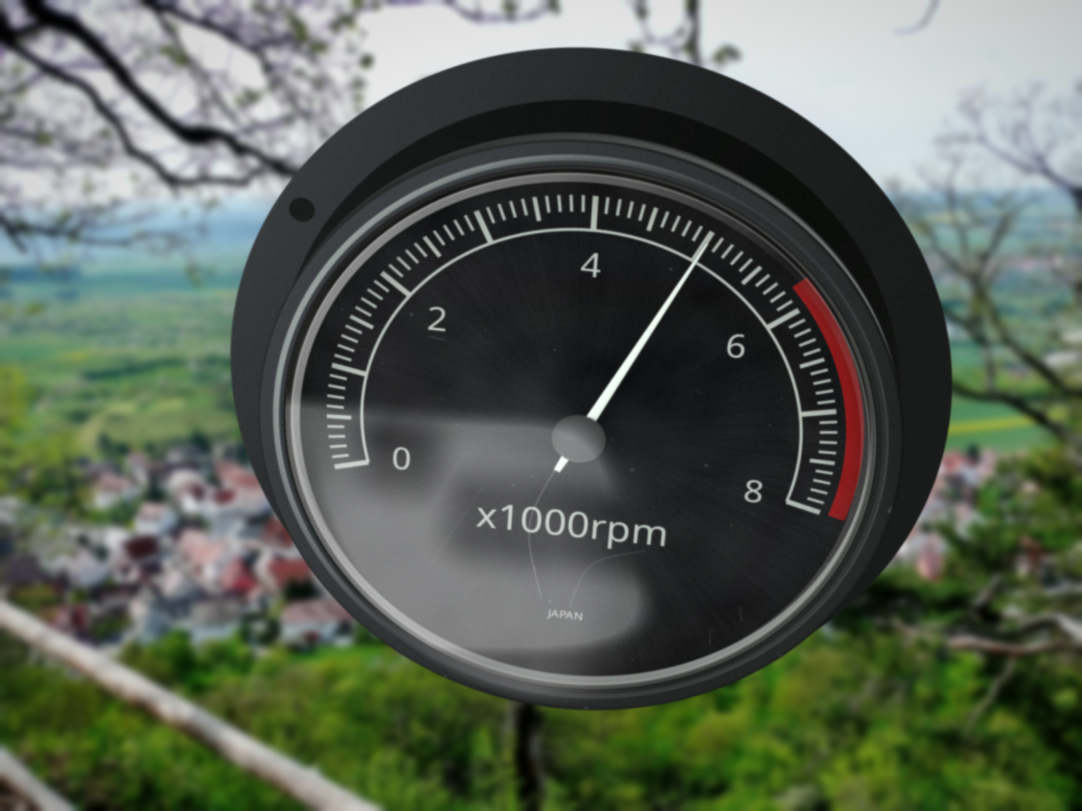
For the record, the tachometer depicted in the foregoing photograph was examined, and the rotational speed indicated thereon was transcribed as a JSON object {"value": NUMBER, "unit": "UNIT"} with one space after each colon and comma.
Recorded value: {"value": 5000, "unit": "rpm"}
